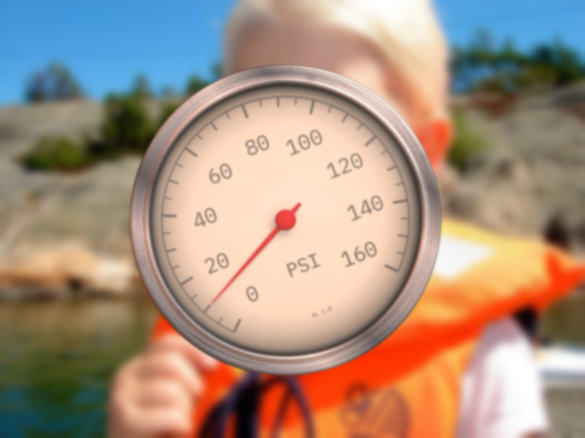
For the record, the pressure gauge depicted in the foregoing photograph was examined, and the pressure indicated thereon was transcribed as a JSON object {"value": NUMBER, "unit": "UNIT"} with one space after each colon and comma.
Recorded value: {"value": 10, "unit": "psi"}
